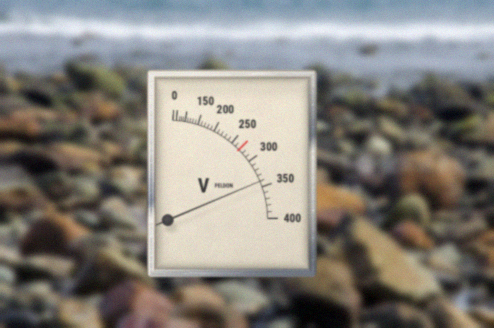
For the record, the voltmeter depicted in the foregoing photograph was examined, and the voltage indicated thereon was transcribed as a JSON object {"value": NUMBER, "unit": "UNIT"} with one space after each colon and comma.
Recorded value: {"value": 340, "unit": "V"}
